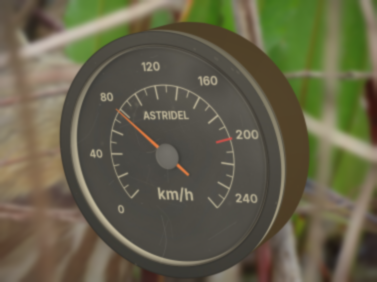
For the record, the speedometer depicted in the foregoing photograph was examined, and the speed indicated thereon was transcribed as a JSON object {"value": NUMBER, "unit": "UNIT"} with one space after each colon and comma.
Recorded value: {"value": 80, "unit": "km/h"}
